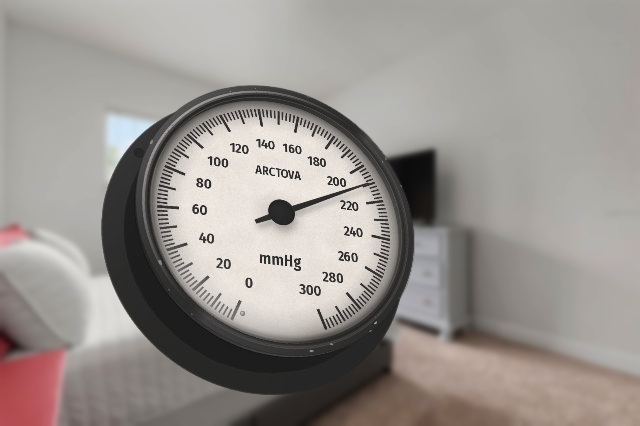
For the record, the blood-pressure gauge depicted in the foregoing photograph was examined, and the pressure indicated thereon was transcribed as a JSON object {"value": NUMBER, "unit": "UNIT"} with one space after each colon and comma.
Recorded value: {"value": 210, "unit": "mmHg"}
